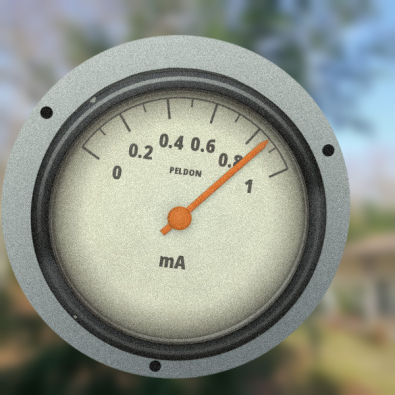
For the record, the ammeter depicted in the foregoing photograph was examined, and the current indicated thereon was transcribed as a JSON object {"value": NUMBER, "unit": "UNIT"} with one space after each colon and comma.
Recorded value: {"value": 0.85, "unit": "mA"}
